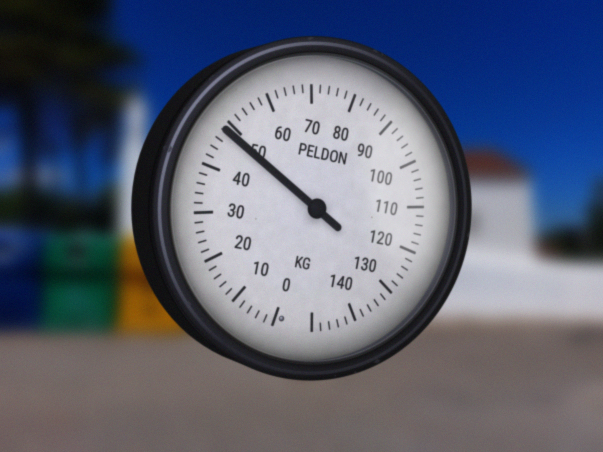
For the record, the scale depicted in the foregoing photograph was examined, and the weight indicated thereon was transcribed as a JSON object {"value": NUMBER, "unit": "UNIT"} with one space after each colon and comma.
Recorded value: {"value": 48, "unit": "kg"}
